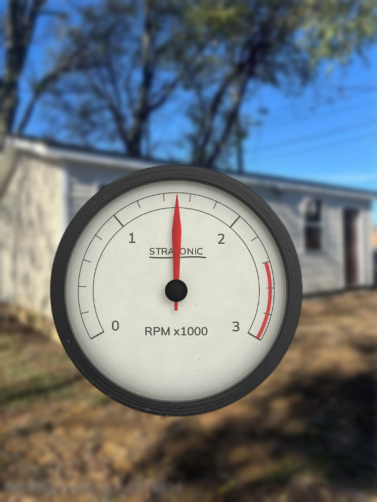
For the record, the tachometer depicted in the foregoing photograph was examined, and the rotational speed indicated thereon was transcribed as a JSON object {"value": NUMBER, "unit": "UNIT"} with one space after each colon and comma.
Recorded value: {"value": 1500, "unit": "rpm"}
